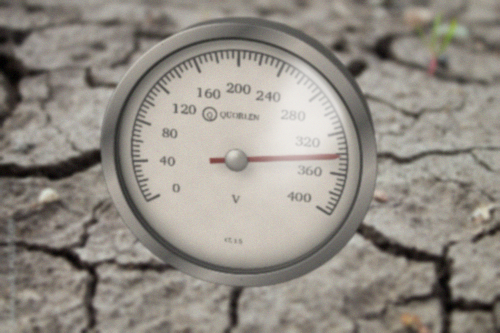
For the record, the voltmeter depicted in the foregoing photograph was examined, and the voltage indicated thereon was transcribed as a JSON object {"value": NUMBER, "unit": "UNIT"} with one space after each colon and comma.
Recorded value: {"value": 340, "unit": "V"}
